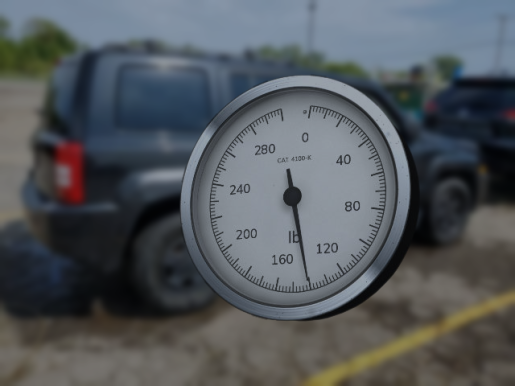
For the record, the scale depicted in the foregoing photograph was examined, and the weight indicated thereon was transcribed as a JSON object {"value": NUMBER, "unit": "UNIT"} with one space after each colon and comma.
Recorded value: {"value": 140, "unit": "lb"}
